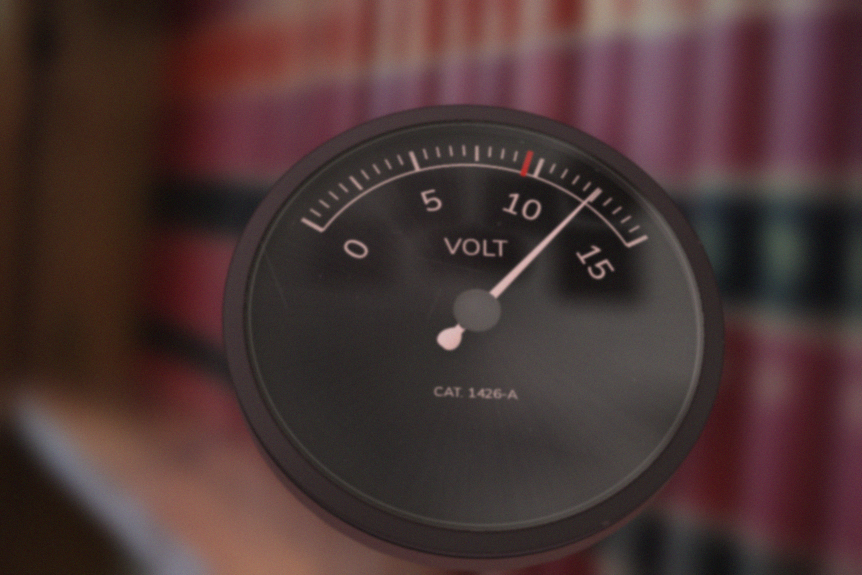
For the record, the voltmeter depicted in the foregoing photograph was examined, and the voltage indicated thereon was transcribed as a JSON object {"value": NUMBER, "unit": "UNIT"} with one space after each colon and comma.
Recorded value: {"value": 12.5, "unit": "V"}
